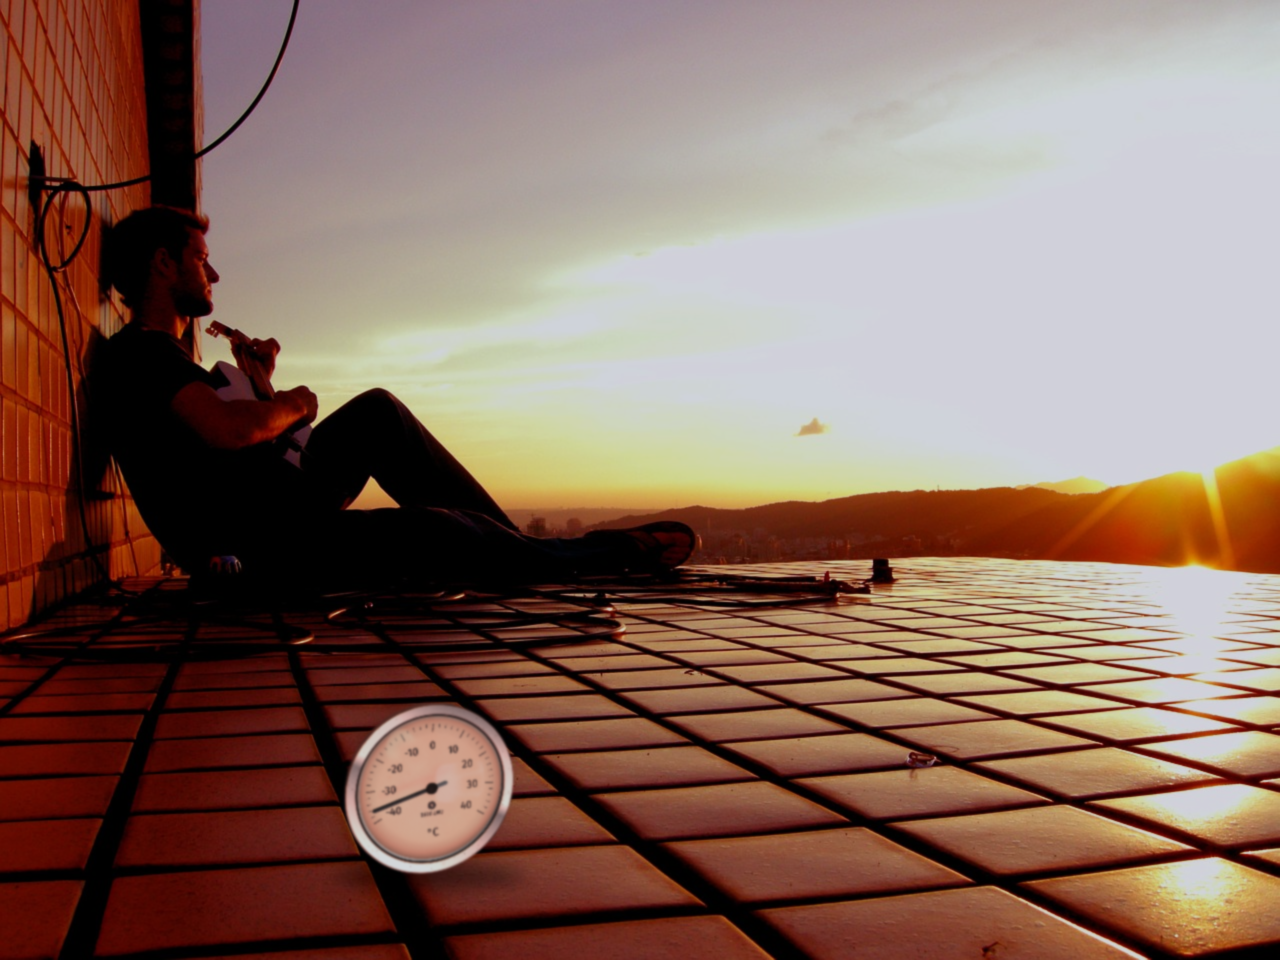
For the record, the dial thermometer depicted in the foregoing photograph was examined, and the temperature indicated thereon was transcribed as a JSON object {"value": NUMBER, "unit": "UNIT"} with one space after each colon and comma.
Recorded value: {"value": -36, "unit": "°C"}
